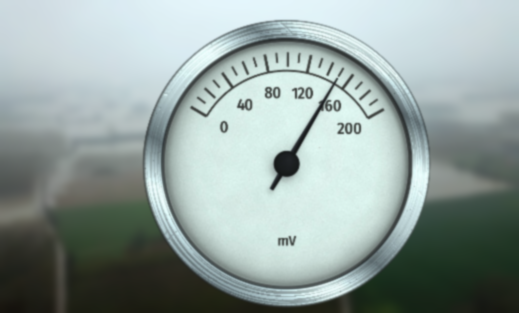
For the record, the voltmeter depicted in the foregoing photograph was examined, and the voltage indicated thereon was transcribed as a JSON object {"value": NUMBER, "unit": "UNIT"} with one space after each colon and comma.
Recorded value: {"value": 150, "unit": "mV"}
